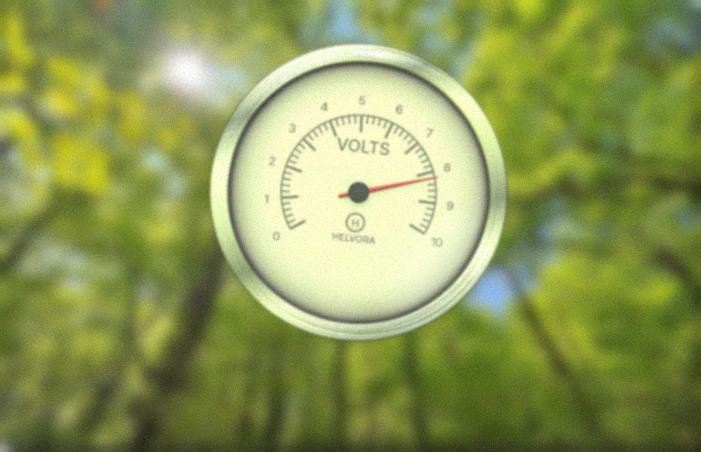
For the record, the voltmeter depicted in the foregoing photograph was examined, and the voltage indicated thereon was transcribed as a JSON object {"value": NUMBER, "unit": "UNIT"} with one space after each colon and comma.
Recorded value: {"value": 8.2, "unit": "V"}
